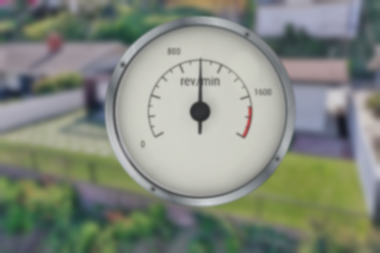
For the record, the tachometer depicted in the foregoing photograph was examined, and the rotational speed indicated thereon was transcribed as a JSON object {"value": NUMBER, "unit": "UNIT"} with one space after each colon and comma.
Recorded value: {"value": 1000, "unit": "rpm"}
